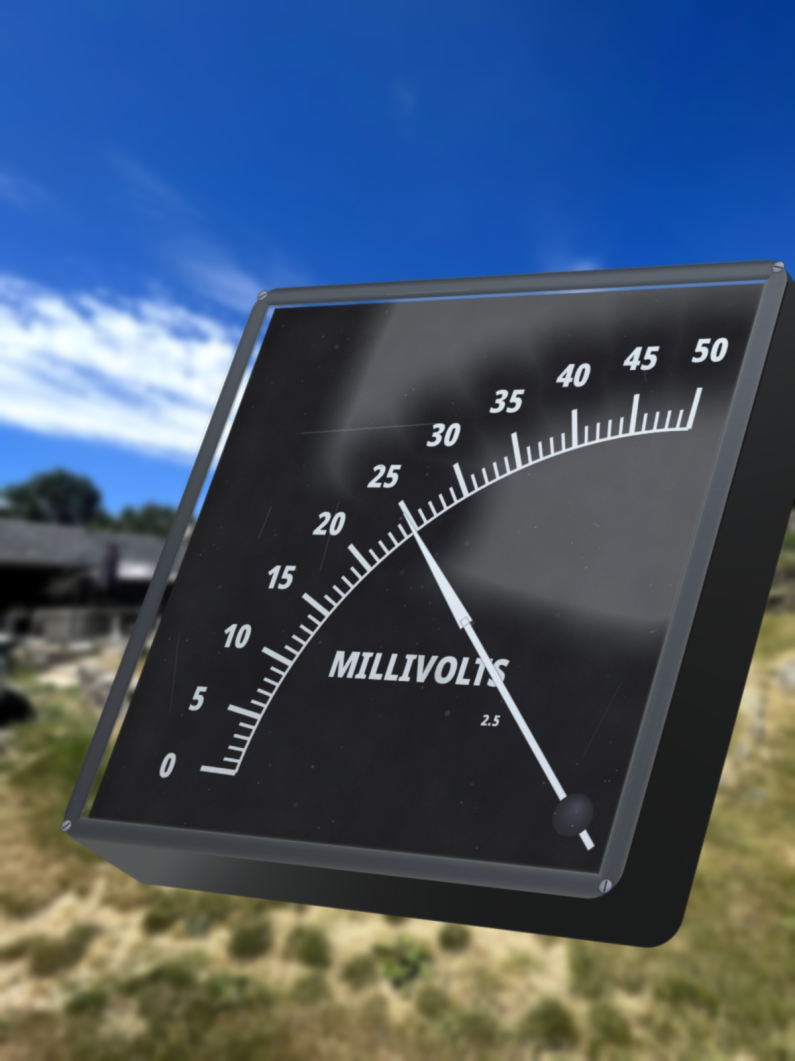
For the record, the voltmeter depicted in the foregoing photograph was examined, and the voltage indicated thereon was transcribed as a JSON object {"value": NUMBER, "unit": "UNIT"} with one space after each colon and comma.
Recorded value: {"value": 25, "unit": "mV"}
